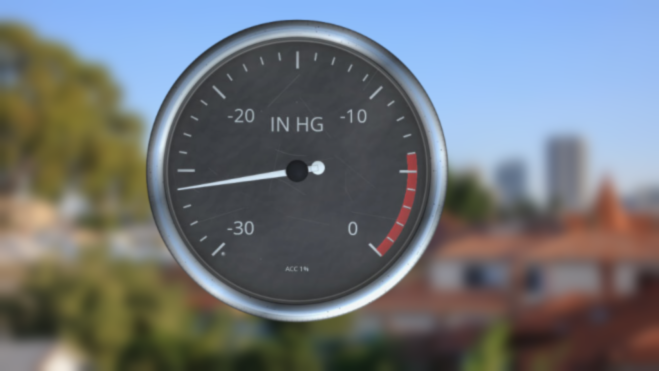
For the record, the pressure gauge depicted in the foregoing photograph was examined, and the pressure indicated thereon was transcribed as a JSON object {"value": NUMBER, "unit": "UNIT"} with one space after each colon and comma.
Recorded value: {"value": -26, "unit": "inHg"}
